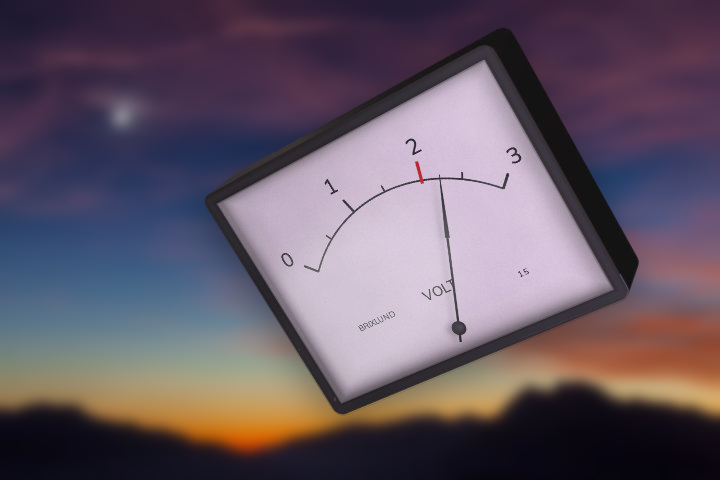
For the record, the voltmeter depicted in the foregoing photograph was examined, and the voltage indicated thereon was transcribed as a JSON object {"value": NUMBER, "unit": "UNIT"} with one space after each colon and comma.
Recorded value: {"value": 2.25, "unit": "V"}
